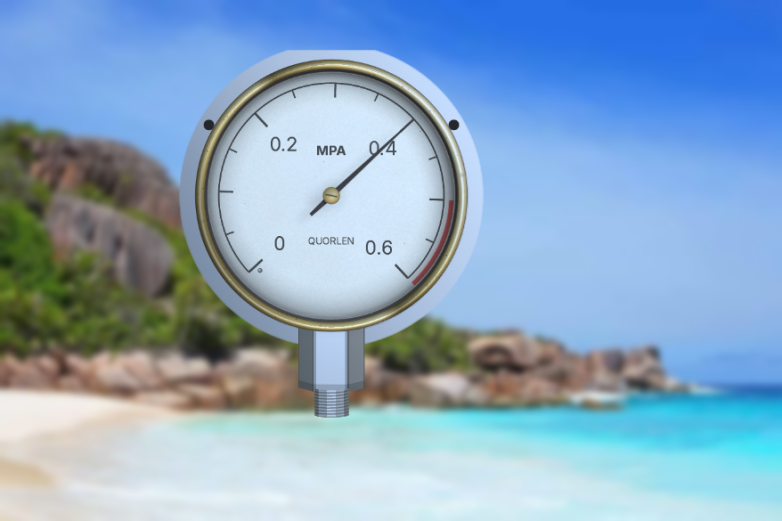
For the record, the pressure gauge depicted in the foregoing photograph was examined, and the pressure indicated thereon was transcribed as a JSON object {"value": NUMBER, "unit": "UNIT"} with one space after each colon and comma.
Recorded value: {"value": 0.4, "unit": "MPa"}
